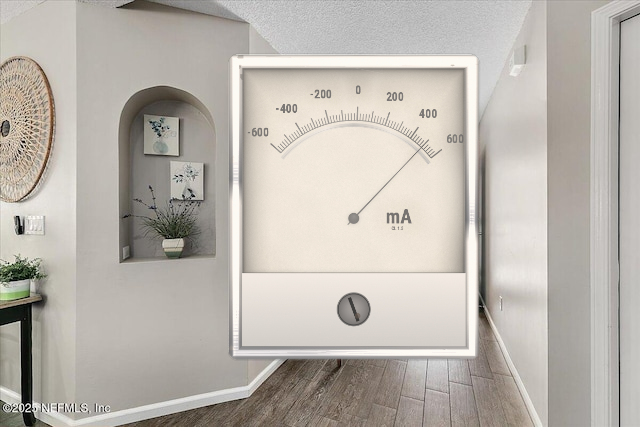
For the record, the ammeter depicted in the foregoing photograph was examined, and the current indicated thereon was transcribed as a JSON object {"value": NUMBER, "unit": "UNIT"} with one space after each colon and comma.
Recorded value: {"value": 500, "unit": "mA"}
